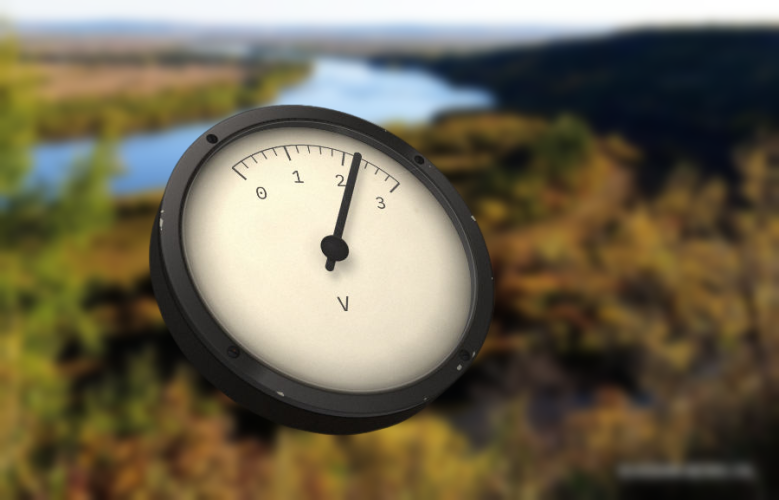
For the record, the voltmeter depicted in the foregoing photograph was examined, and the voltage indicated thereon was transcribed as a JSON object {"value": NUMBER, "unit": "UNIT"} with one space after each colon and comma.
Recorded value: {"value": 2.2, "unit": "V"}
